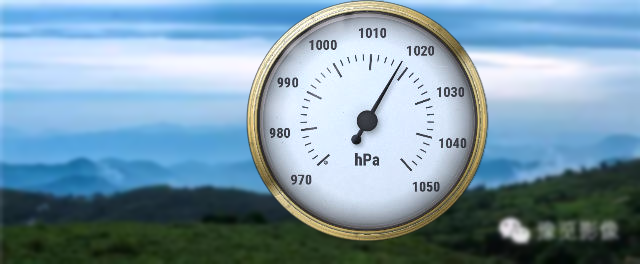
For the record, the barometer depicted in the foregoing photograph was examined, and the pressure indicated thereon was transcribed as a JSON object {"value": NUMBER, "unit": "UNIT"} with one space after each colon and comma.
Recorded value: {"value": 1018, "unit": "hPa"}
